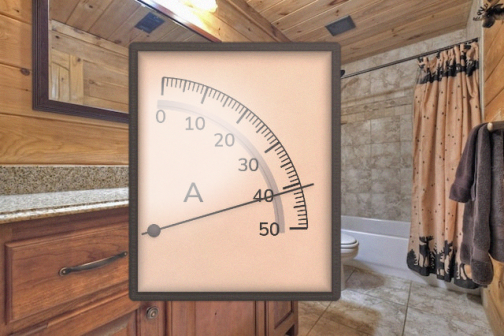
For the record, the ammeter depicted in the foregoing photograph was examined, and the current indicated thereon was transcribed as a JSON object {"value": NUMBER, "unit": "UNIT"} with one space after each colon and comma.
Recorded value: {"value": 41, "unit": "A"}
